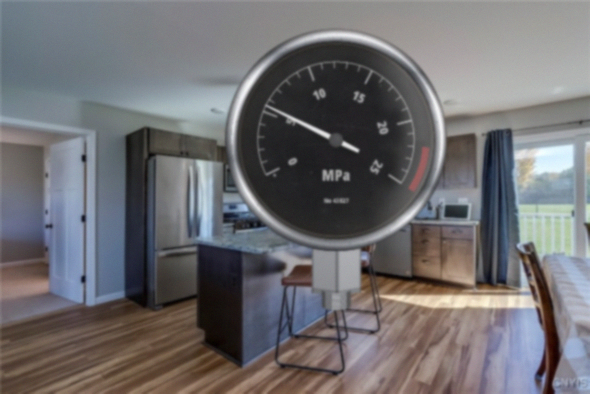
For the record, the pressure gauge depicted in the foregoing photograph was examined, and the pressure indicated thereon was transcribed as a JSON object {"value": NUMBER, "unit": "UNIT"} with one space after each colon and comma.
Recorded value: {"value": 5.5, "unit": "MPa"}
